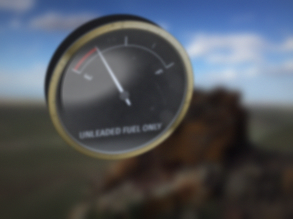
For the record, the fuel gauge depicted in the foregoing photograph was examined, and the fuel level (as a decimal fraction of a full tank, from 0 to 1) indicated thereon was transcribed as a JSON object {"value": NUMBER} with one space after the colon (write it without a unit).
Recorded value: {"value": 0.25}
